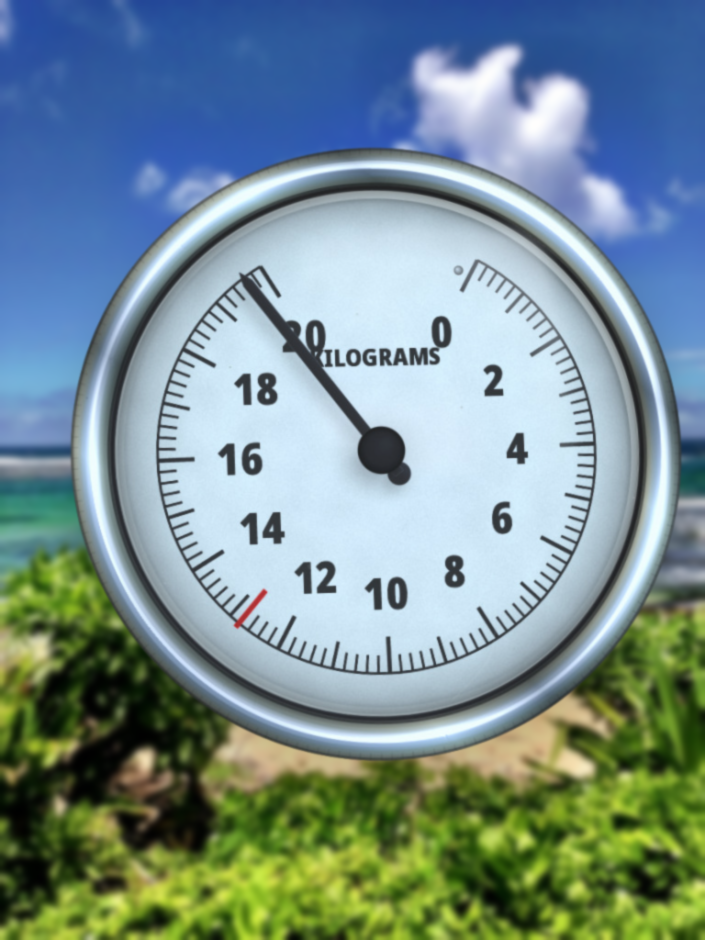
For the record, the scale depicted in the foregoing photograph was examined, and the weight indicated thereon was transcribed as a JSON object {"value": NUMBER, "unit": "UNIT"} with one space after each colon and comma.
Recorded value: {"value": 19.6, "unit": "kg"}
